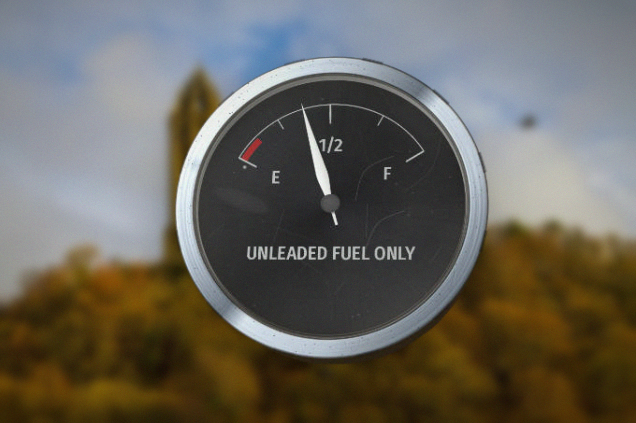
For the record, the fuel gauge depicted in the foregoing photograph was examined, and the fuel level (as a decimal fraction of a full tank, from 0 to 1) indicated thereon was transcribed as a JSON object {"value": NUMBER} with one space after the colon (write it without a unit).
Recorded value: {"value": 0.375}
